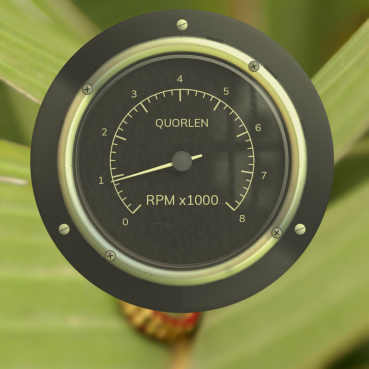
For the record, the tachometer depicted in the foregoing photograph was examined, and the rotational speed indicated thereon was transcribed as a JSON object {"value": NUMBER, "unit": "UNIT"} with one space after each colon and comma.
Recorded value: {"value": 900, "unit": "rpm"}
